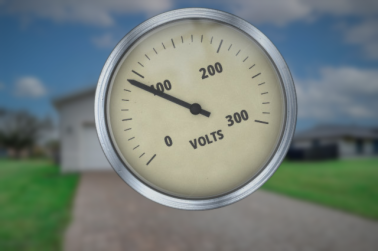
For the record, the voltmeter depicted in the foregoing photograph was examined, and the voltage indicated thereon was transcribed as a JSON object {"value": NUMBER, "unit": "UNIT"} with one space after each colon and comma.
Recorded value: {"value": 90, "unit": "V"}
